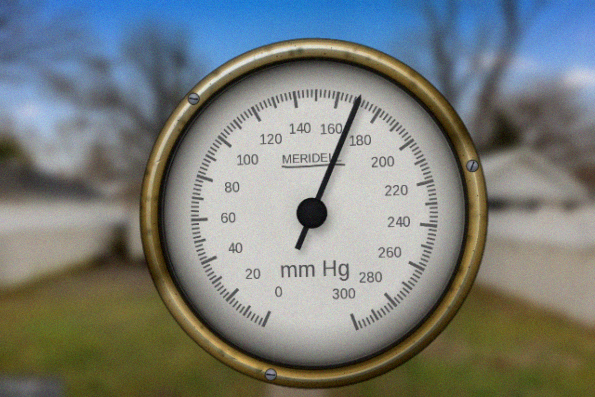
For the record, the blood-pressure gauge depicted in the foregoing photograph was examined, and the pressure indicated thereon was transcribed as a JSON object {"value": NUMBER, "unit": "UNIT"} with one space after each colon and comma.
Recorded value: {"value": 170, "unit": "mmHg"}
